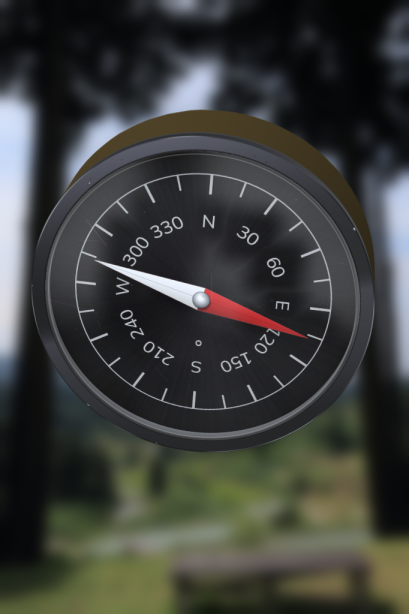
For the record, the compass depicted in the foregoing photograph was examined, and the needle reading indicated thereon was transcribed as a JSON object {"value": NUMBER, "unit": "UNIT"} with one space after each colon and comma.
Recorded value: {"value": 105, "unit": "°"}
